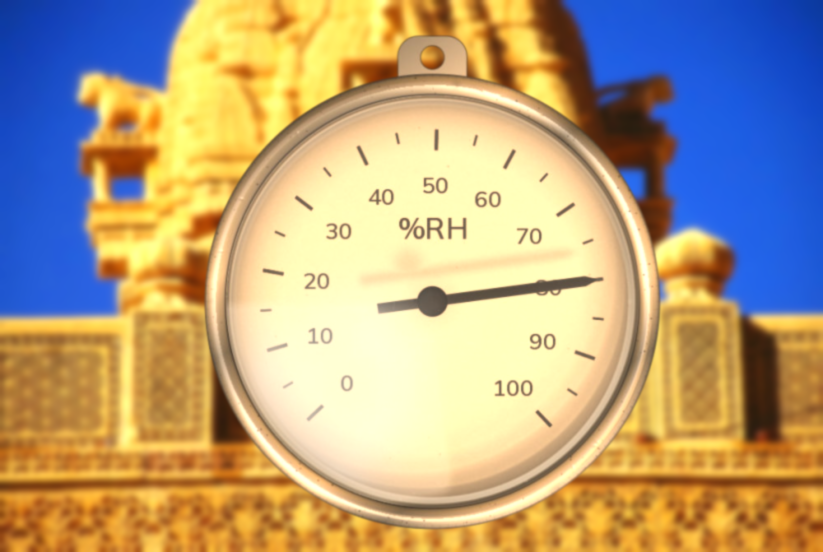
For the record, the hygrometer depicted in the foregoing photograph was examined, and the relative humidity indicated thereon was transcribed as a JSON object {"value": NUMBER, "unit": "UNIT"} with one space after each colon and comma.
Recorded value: {"value": 80, "unit": "%"}
